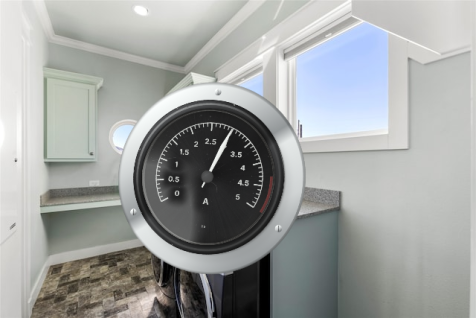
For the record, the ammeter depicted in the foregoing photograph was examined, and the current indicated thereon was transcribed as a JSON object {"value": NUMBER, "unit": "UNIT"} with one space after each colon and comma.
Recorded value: {"value": 3, "unit": "A"}
